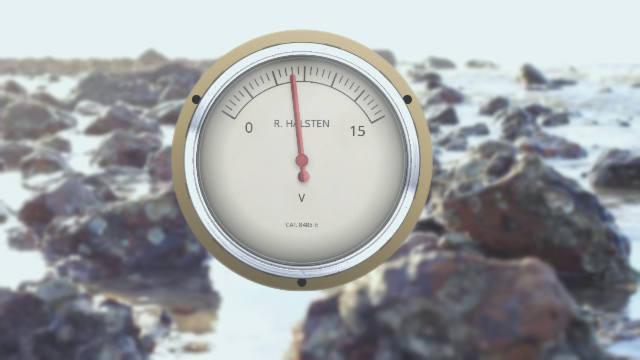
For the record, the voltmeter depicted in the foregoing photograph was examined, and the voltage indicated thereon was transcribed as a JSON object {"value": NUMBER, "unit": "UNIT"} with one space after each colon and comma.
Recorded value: {"value": 6.5, "unit": "V"}
